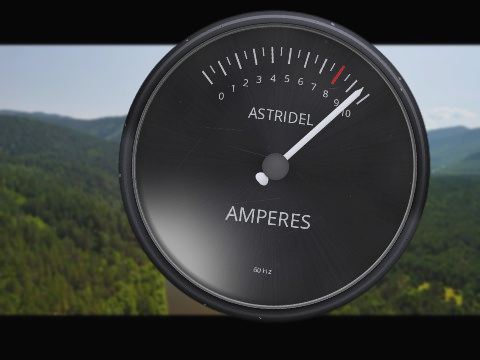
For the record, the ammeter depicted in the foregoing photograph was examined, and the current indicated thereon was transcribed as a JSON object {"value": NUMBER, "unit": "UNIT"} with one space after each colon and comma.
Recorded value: {"value": 9.5, "unit": "A"}
